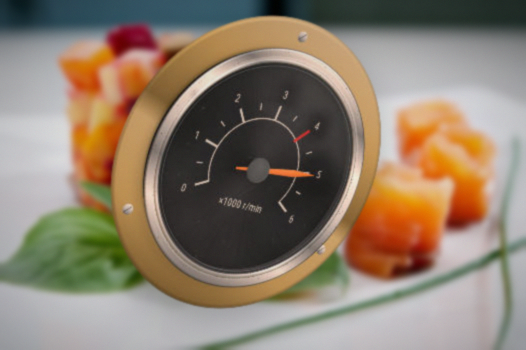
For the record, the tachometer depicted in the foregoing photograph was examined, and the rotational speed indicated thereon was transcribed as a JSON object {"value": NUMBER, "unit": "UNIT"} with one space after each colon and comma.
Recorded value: {"value": 5000, "unit": "rpm"}
